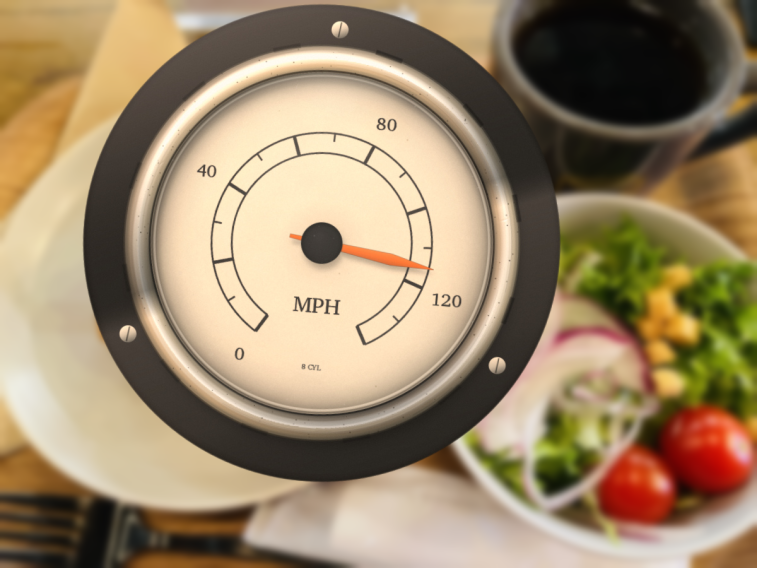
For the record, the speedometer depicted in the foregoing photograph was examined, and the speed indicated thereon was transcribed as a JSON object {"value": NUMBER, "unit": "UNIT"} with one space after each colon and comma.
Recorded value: {"value": 115, "unit": "mph"}
